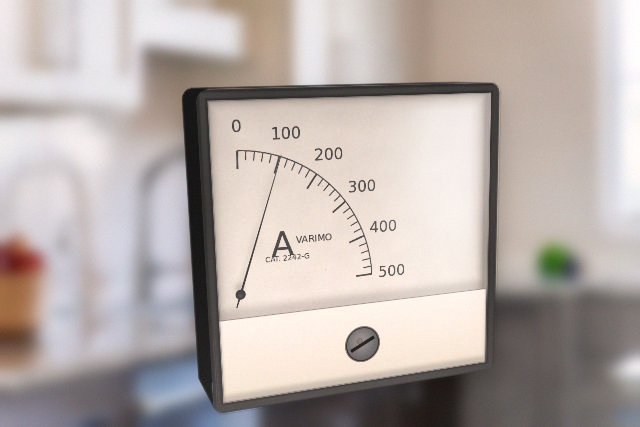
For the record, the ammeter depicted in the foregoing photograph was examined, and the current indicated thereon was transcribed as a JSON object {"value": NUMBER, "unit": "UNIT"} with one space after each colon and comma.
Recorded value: {"value": 100, "unit": "A"}
